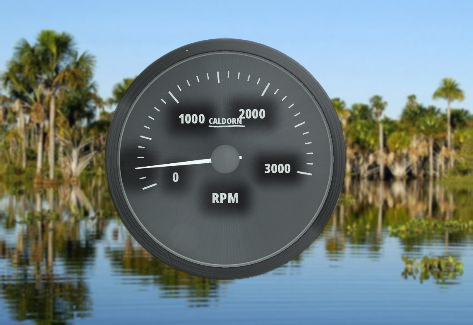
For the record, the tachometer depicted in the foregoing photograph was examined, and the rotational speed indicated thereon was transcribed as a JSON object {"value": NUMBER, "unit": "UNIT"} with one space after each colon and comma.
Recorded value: {"value": 200, "unit": "rpm"}
